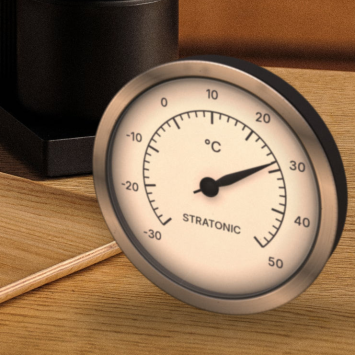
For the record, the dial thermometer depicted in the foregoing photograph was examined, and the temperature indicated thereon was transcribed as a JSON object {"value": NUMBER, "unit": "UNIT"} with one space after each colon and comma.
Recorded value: {"value": 28, "unit": "°C"}
